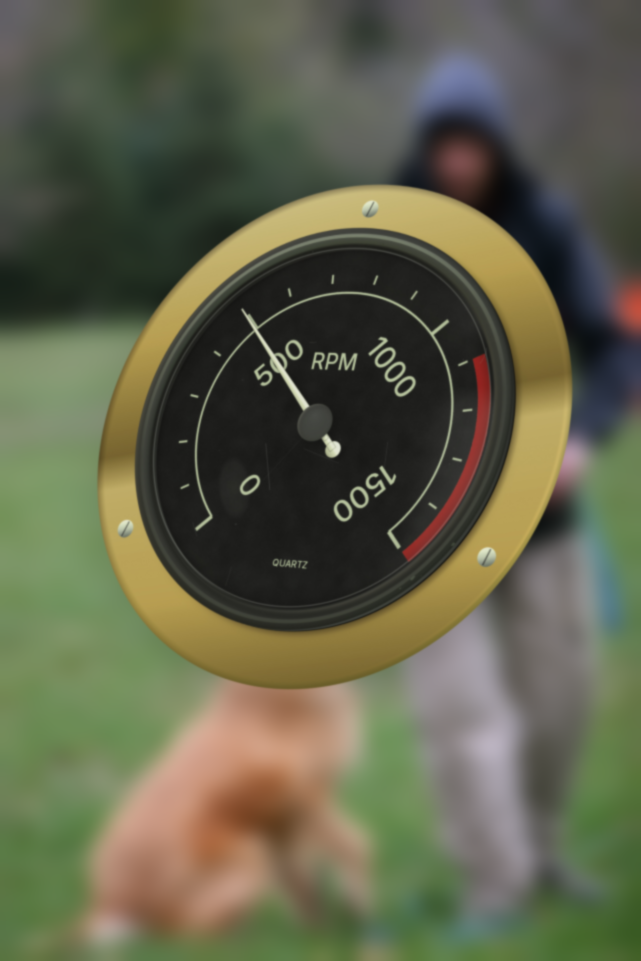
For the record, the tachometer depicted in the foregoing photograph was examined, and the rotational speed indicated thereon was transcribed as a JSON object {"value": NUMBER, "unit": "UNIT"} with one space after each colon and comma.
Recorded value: {"value": 500, "unit": "rpm"}
